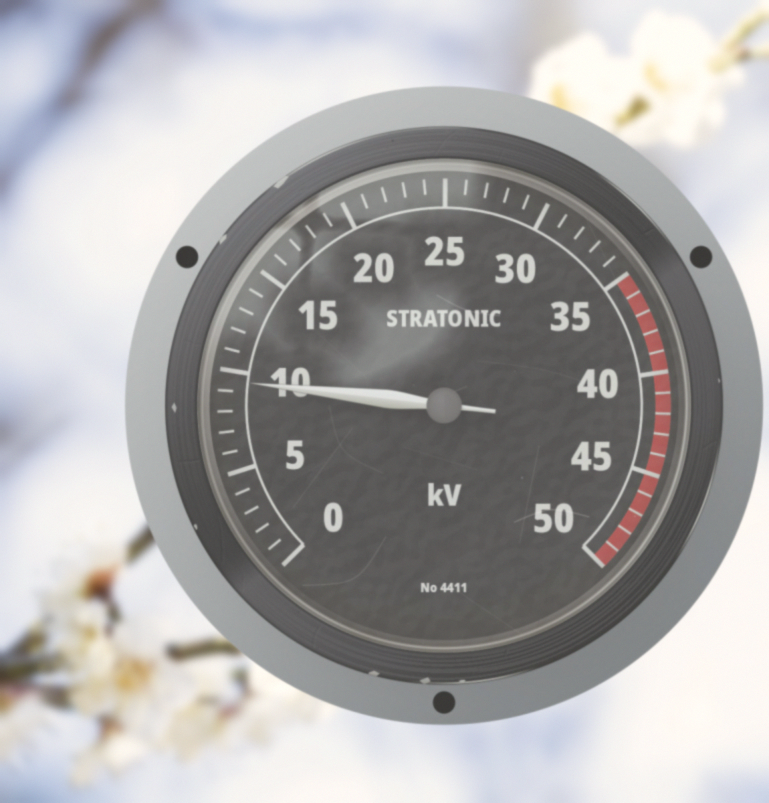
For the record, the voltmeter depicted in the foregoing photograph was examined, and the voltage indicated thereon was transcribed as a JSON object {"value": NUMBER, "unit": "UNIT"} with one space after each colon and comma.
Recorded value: {"value": 9.5, "unit": "kV"}
